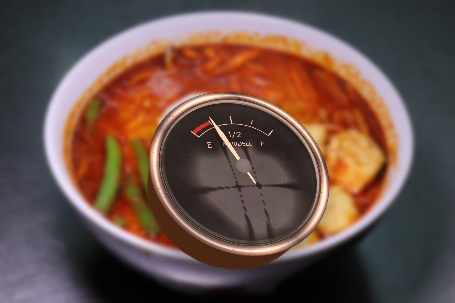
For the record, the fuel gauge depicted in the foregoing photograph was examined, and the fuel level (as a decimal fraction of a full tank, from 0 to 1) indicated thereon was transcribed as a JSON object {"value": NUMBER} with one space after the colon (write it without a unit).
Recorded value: {"value": 0.25}
